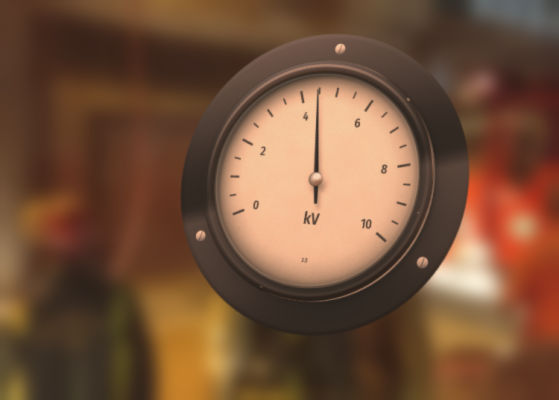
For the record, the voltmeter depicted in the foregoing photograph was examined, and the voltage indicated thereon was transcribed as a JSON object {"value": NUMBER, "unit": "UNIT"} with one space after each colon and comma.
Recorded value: {"value": 4.5, "unit": "kV"}
